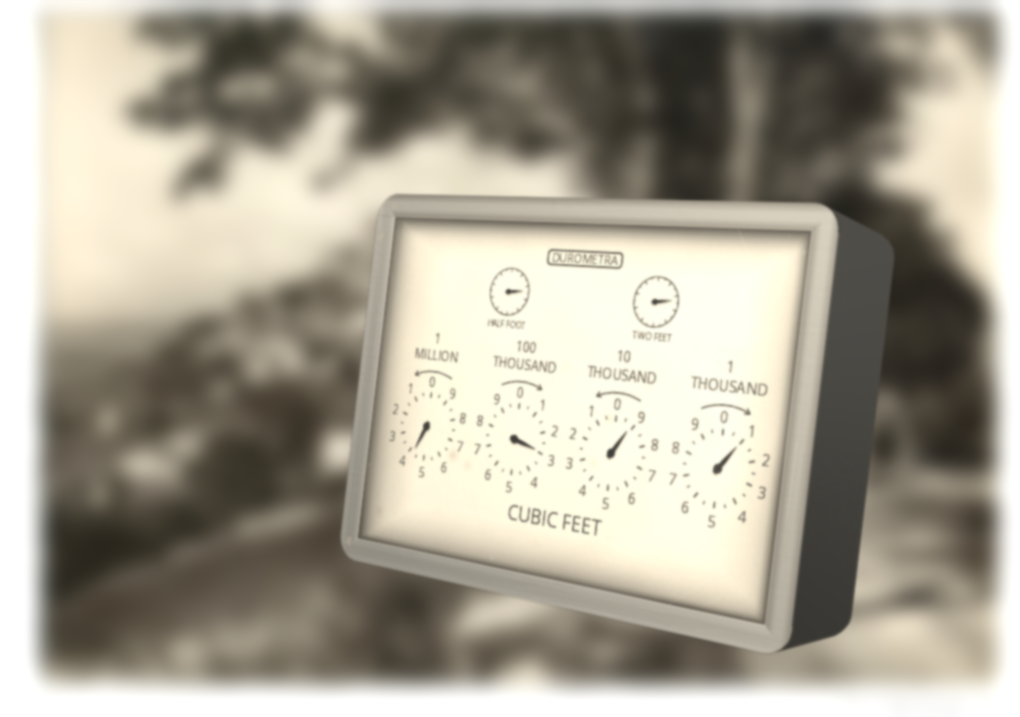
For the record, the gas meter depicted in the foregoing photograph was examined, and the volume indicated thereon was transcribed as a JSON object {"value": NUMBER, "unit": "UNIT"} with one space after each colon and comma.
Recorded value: {"value": 429100, "unit": "ft³"}
